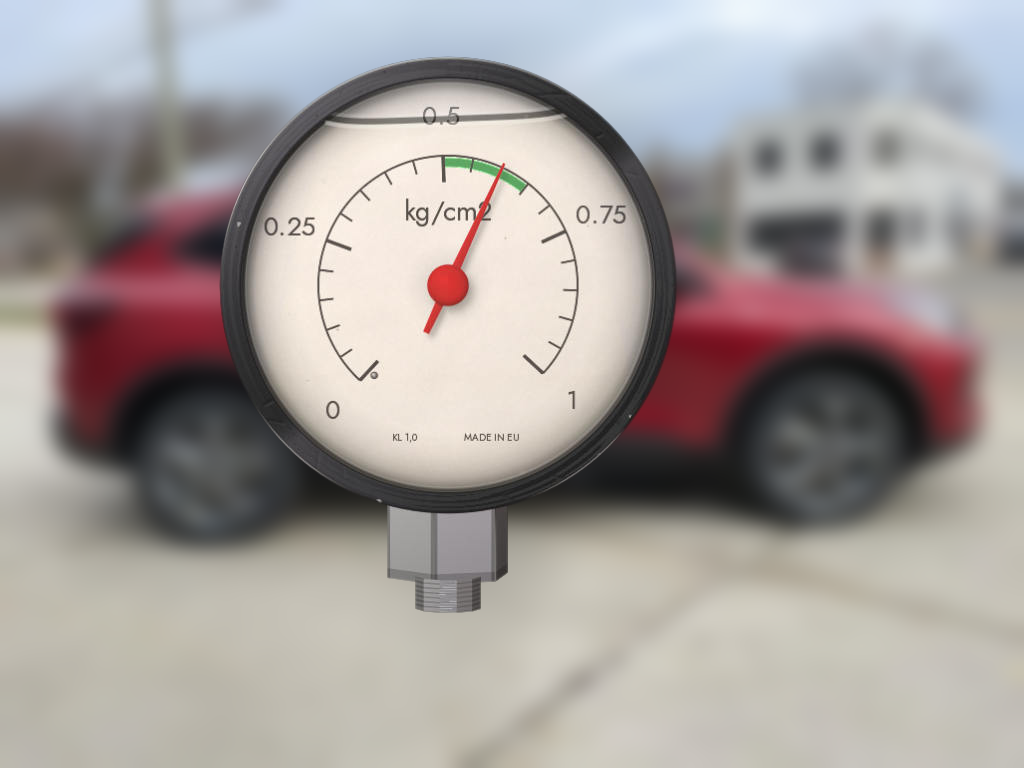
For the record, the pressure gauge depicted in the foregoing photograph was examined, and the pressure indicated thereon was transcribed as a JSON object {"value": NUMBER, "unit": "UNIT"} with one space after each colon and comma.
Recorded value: {"value": 0.6, "unit": "kg/cm²"}
